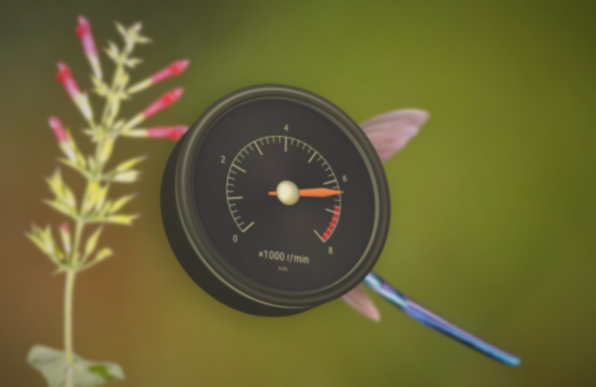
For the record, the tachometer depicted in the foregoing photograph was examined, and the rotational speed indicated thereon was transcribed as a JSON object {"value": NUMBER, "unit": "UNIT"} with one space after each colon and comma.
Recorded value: {"value": 6400, "unit": "rpm"}
